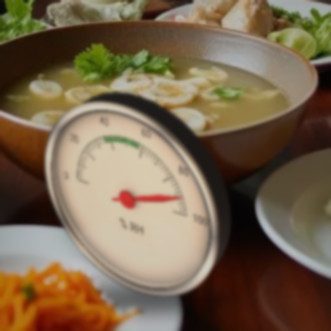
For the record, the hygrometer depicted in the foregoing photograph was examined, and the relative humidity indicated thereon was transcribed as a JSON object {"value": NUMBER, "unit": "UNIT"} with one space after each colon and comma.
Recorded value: {"value": 90, "unit": "%"}
